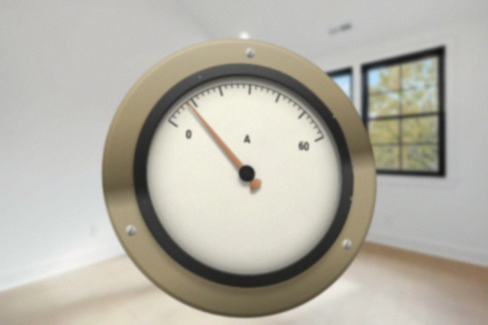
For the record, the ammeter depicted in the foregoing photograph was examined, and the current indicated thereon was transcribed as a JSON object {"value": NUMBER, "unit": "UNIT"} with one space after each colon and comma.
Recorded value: {"value": 8, "unit": "A"}
